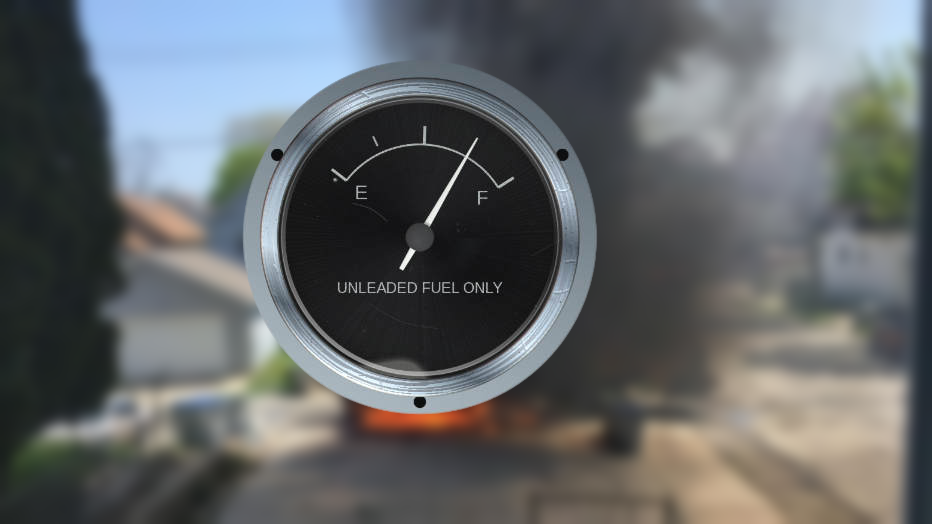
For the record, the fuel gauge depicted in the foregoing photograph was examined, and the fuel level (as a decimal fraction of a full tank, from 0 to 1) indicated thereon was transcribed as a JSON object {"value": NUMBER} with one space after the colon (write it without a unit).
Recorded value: {"value": 0.75}
